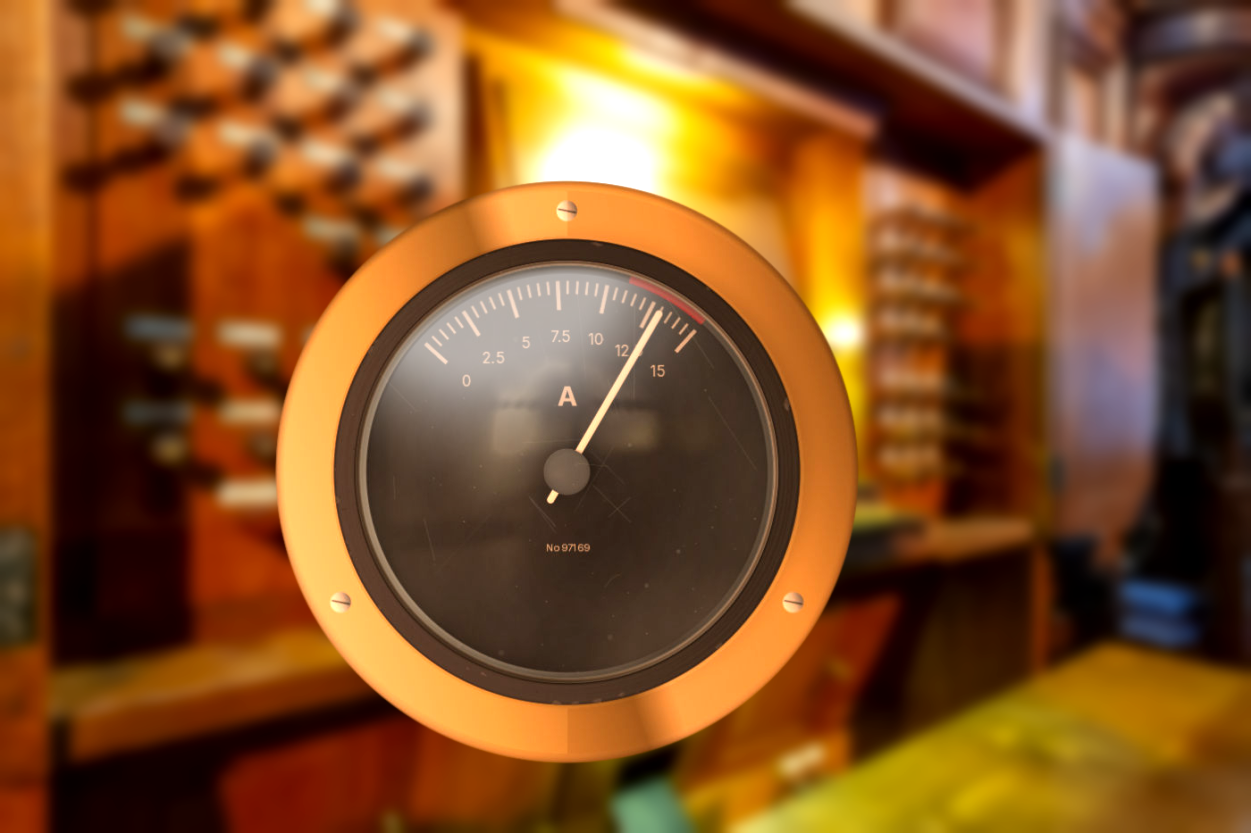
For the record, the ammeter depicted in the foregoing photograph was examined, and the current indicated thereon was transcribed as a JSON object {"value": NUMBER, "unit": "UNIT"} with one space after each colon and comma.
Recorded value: {"value": 13, "unit": "A"}
